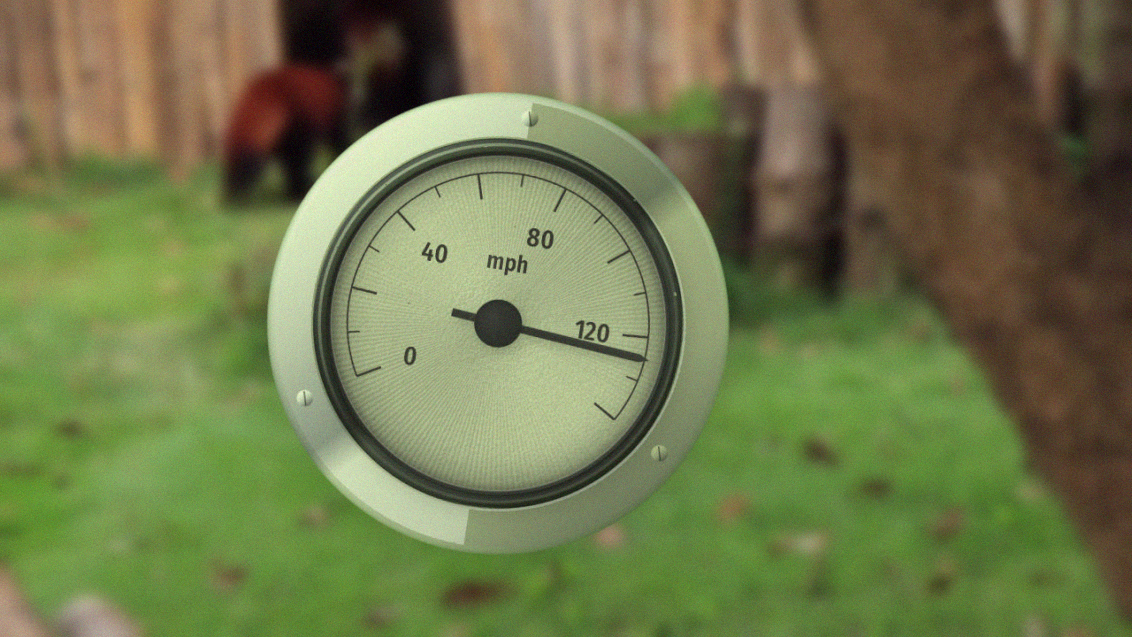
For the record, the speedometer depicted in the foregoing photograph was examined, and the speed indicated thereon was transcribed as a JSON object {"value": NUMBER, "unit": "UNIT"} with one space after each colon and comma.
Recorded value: {"value": 125, "unit": "mph"}
